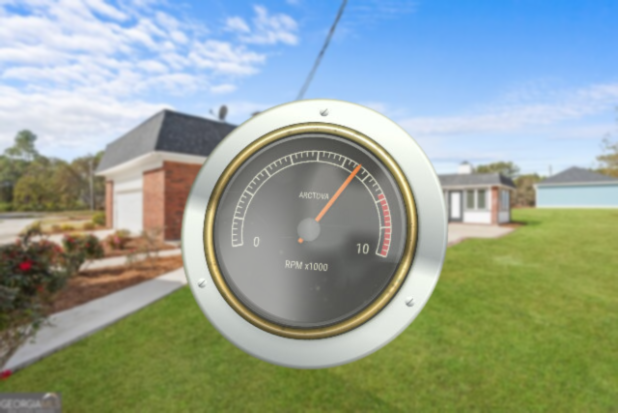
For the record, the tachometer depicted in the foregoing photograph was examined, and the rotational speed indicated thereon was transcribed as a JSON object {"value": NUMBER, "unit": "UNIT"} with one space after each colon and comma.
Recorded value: {"value": 6600, "unit": "rpm"}
